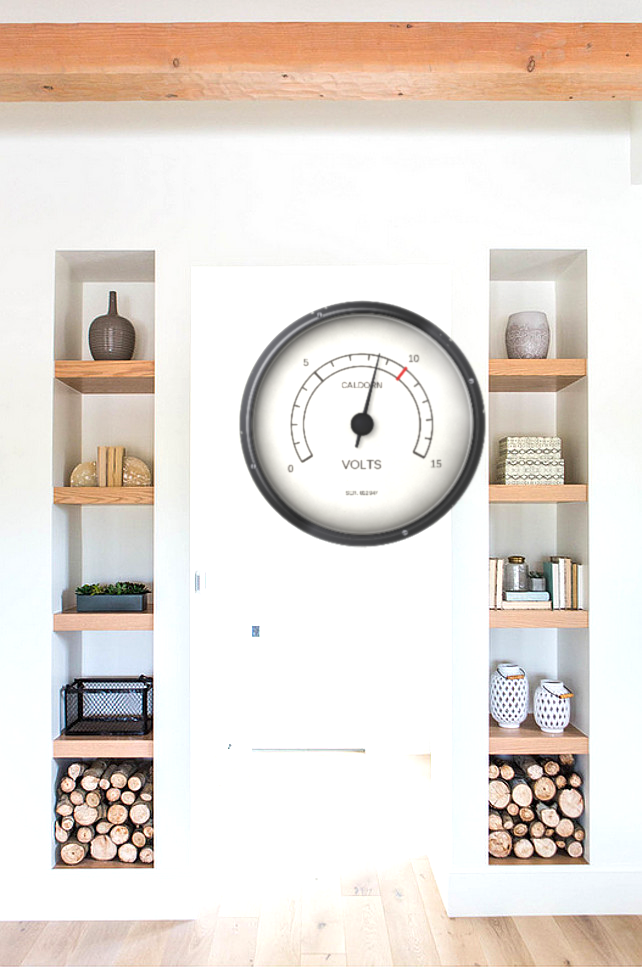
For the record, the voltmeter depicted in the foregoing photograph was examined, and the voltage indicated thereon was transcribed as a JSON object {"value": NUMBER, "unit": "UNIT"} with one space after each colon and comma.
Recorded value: {"value": 8.5, "unit": "V"}
